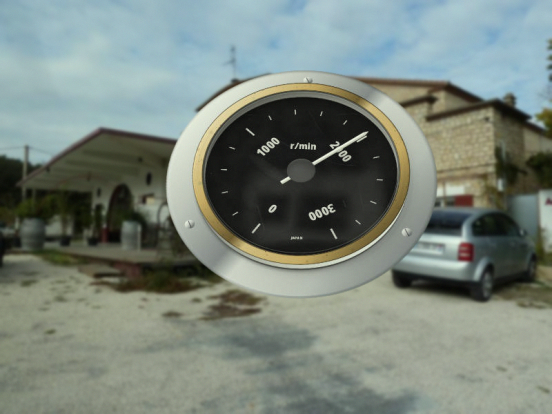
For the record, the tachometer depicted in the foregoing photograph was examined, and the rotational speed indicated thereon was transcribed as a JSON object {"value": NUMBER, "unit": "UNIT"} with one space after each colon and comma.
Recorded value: {"value": 2000, "unit": "rpm"}
